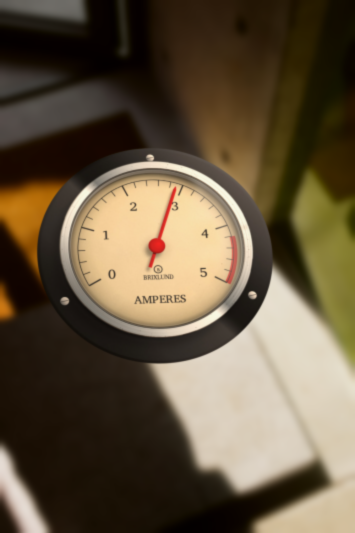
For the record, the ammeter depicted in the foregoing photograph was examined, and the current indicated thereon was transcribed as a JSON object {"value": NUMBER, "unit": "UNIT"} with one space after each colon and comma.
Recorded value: {"value": 2.9, "unit": "A"}
